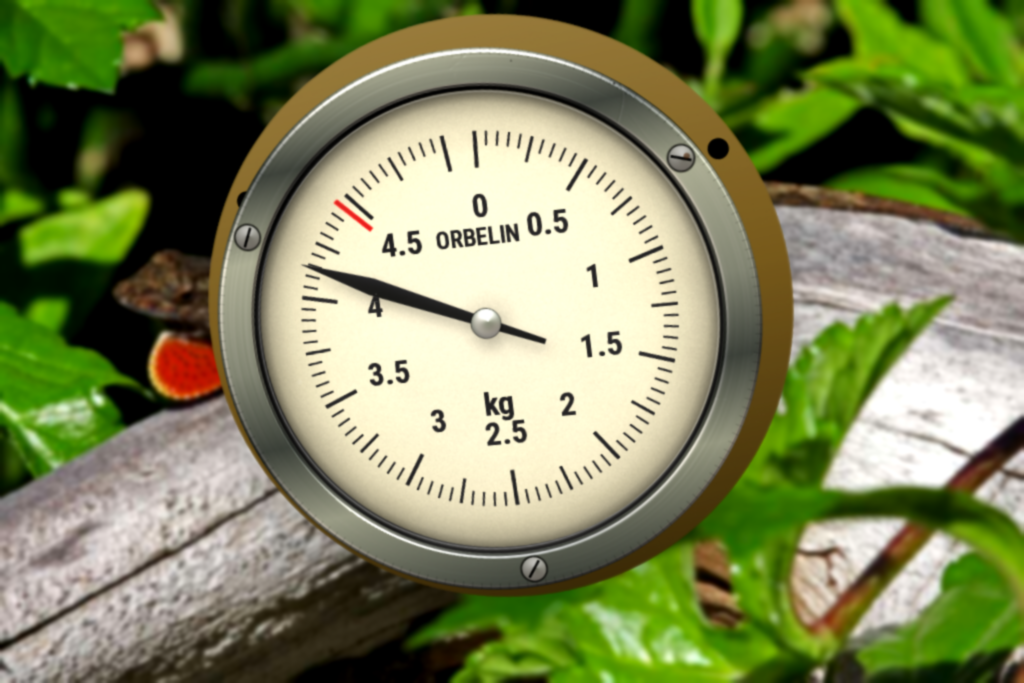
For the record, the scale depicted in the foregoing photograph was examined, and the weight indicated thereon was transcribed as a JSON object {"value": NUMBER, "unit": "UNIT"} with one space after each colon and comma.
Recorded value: {"value": 4.15, "unit": "kg"}
